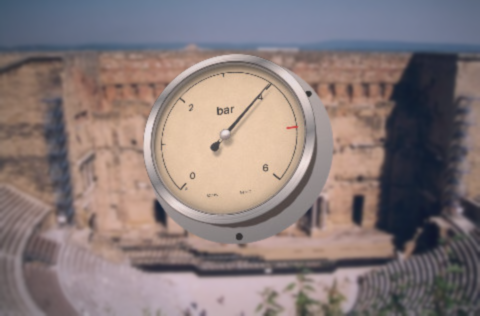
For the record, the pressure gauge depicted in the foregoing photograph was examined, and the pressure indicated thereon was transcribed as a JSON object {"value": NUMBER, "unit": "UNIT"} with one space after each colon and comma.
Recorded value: {"value": 4, "unit": "bar"}
